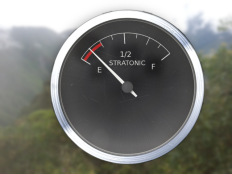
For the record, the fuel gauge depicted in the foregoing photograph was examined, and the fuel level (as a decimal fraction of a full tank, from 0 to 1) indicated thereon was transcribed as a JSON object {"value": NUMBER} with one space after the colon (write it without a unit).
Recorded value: {"value": 0.125}
